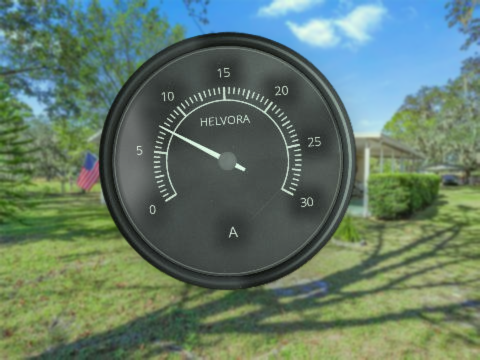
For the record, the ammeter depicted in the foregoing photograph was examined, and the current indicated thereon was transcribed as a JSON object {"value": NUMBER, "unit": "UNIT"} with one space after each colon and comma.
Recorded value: {"value": 7.5, "unit": "A"}
